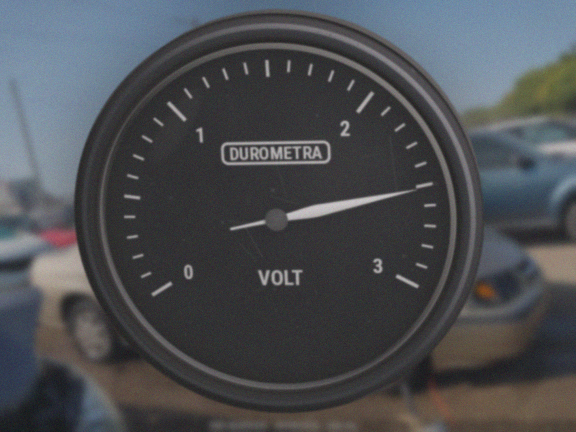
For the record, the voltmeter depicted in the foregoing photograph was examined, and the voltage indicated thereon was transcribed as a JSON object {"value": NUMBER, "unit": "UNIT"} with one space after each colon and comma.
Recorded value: {"value": 2.5, "unit": "V"}
